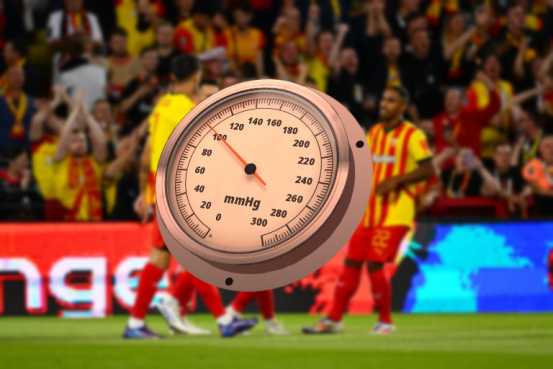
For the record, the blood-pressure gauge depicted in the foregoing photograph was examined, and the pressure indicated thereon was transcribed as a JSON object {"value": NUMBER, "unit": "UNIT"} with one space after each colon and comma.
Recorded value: {"value": 100, "unit": "mmHg"}
